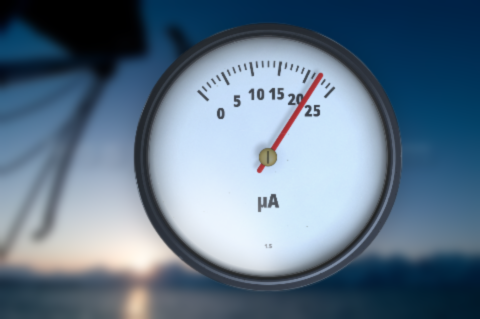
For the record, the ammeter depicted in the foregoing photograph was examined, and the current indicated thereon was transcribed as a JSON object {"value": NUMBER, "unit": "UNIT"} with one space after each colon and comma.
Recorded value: {"value": 22, "unit": "µA"}
